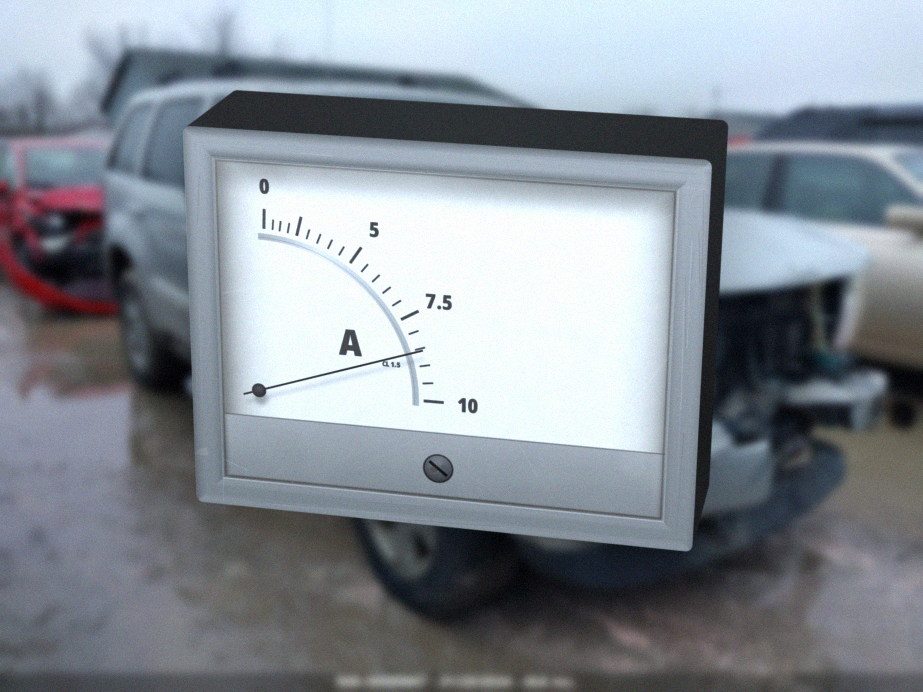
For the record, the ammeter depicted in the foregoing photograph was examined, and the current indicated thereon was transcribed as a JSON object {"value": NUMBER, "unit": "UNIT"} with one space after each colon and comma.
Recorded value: {"value": 8.5, "unit": "A"}
